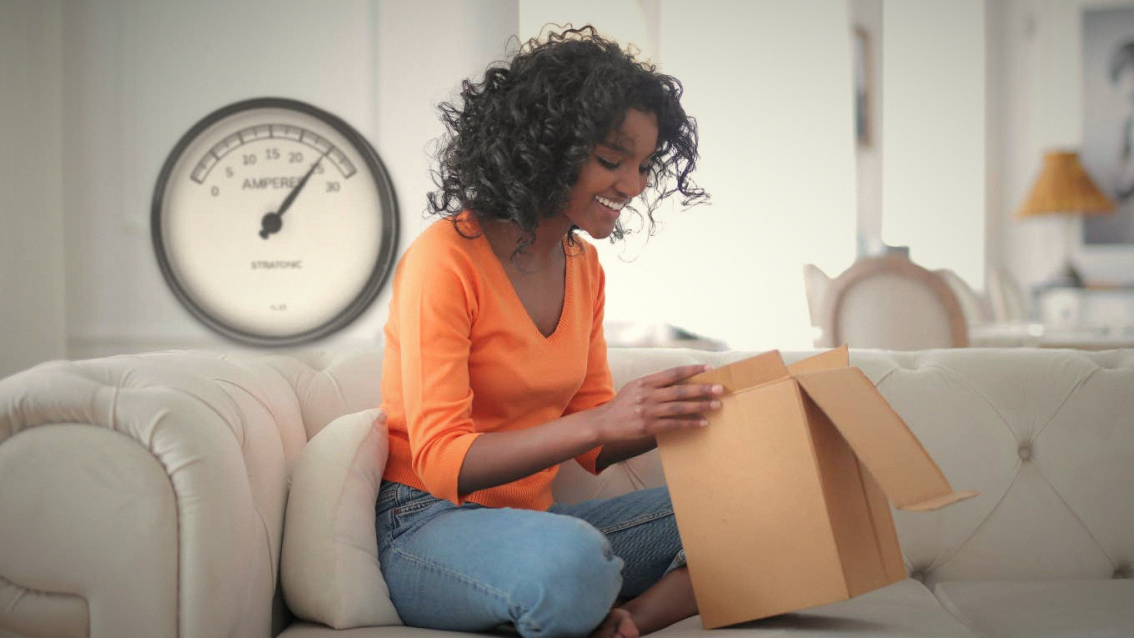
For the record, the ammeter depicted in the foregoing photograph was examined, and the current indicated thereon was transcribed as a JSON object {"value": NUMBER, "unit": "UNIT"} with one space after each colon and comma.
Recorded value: {"value": 25, "unit": "A"}
